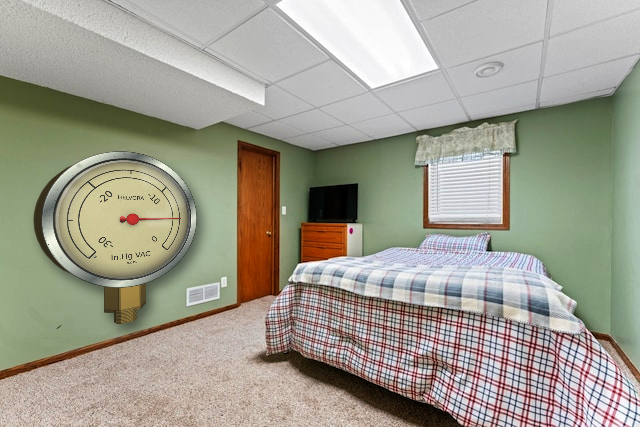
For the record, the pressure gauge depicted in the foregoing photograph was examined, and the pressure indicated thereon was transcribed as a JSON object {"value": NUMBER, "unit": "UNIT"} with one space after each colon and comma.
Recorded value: {"value": -5, "unit": "inHg"}
